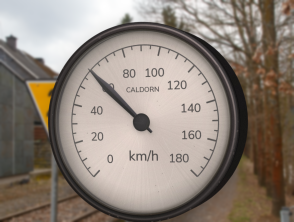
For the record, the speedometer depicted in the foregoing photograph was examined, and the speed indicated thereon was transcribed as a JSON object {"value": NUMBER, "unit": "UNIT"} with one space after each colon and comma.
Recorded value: {"value": 60, "unit": "km/h"}
